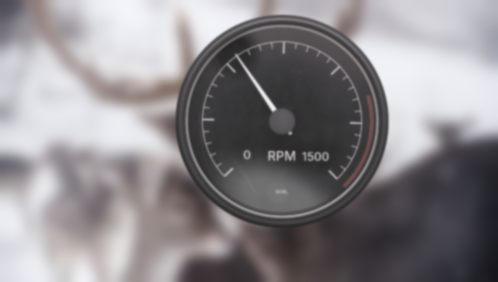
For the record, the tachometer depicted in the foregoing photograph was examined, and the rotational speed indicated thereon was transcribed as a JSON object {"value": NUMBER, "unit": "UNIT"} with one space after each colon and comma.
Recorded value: {"value": 550, "unit": "rpm"}
